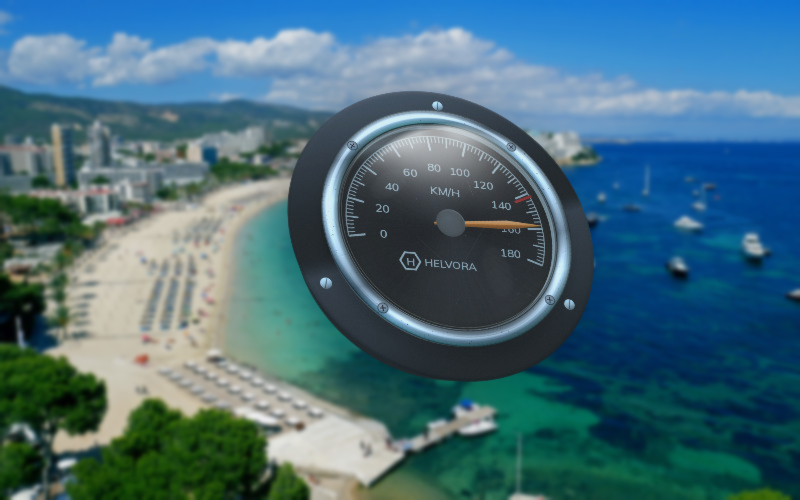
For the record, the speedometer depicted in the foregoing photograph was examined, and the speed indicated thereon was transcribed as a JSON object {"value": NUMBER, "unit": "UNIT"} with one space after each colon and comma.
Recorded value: {"value": 160, "unit": "km/h"}
